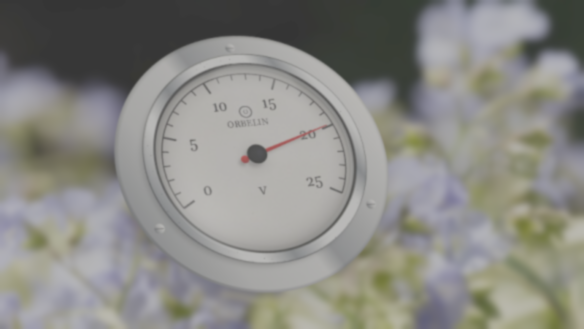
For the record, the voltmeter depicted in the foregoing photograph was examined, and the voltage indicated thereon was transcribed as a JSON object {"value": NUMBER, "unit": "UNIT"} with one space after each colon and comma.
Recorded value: {"value": 20, "unit": "V"}
